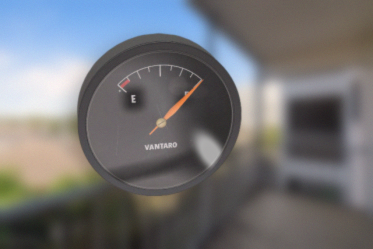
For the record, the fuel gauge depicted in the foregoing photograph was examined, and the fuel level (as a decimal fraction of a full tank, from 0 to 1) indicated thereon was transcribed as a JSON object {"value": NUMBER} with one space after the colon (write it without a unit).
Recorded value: {"value": 1}
